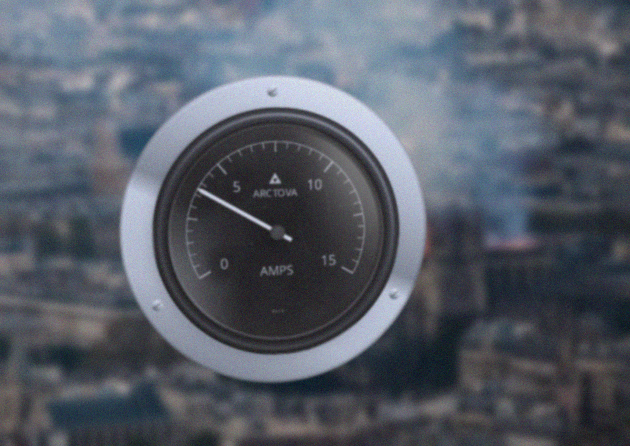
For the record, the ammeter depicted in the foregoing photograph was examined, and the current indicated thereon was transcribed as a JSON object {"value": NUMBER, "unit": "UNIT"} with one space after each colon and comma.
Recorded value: {"value": 3.75, "unit": "A"}
